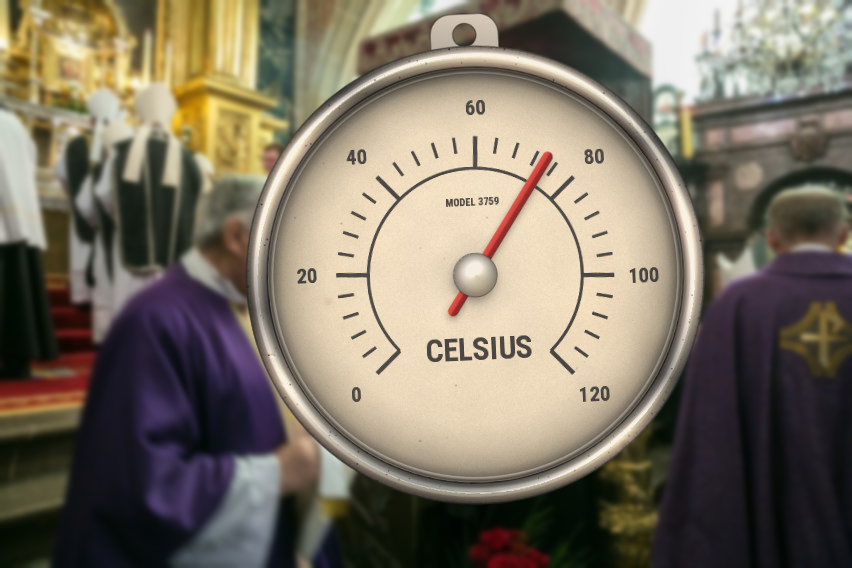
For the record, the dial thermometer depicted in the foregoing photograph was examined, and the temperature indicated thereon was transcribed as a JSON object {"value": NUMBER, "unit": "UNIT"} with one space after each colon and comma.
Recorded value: {"value": 74, "unit": "°C"}
